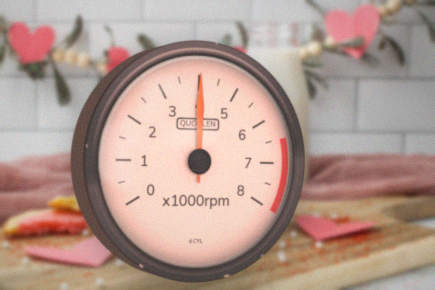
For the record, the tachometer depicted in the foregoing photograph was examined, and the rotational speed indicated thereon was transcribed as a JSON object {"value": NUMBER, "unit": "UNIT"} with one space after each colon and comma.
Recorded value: {"value": 4000, "unit": "rpm"}
